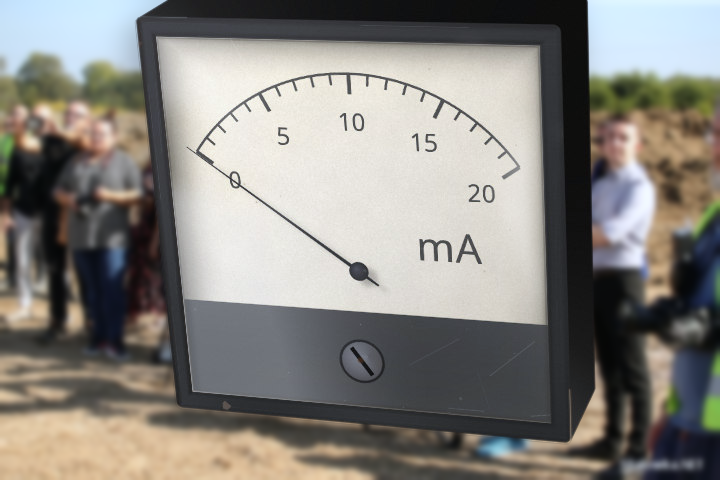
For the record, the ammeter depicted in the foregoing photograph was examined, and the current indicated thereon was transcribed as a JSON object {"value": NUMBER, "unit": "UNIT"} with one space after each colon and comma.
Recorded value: {"value": 0, "unit": "mA"}
